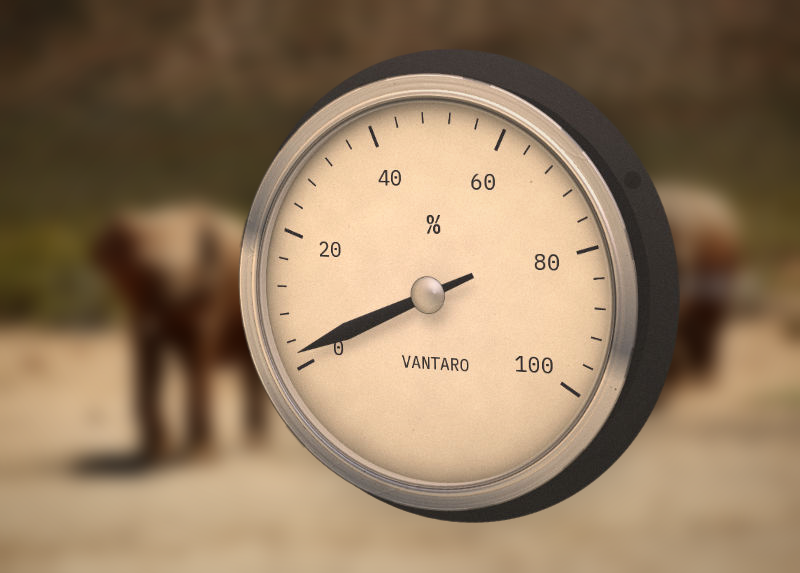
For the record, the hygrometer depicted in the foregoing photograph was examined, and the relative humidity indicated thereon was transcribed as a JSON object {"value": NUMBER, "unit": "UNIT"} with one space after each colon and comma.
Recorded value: {"value": 2, "unit": "%"}
